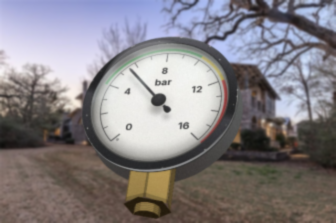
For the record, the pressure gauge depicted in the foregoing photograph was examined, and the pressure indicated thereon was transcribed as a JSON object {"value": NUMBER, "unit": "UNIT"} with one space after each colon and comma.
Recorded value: {"value": 5.5, "unit": "bar"}
